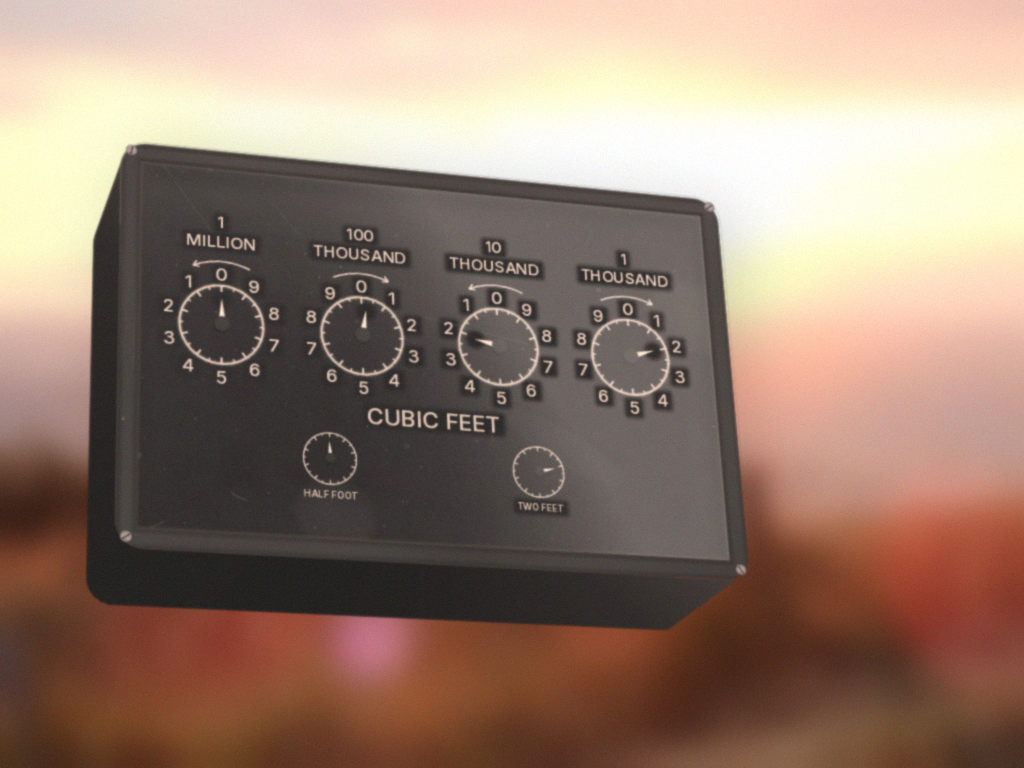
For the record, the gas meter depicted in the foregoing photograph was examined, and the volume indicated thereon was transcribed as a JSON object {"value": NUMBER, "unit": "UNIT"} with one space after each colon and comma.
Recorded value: {"value": 2200, "unit": "ft³"}
